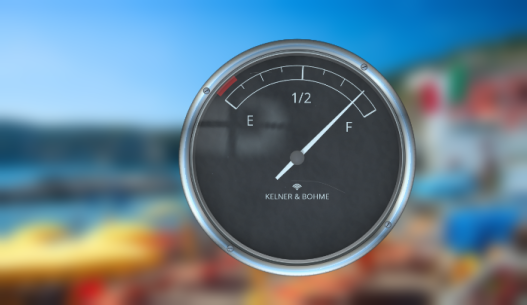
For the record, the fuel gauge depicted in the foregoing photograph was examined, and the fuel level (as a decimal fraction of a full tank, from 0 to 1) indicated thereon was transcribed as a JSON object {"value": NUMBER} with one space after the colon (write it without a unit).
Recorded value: {"value": 0.875}
